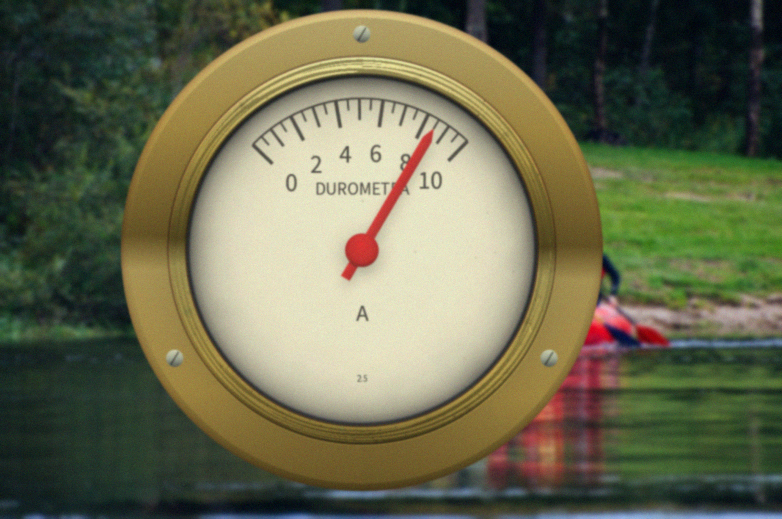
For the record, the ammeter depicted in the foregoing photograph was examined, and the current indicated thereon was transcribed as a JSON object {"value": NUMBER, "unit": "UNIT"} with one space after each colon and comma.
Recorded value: {"value": 8.5, "unit": "A"}
